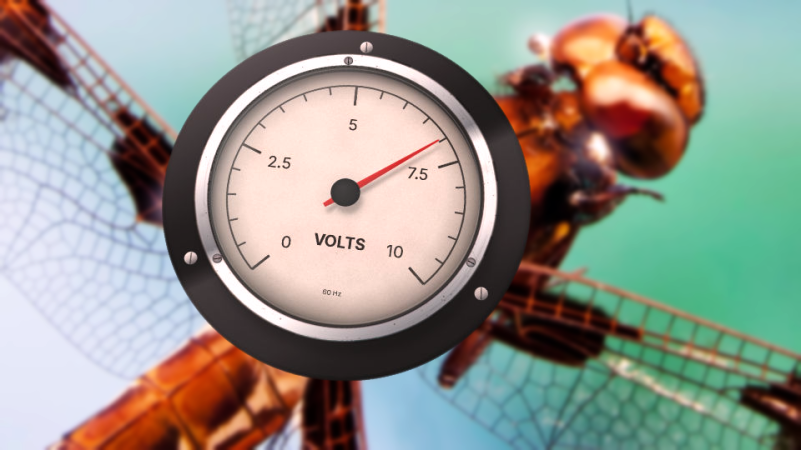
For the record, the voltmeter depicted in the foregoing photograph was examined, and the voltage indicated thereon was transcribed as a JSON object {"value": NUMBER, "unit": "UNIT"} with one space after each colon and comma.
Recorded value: {"value": 7, "unit": "V"}
